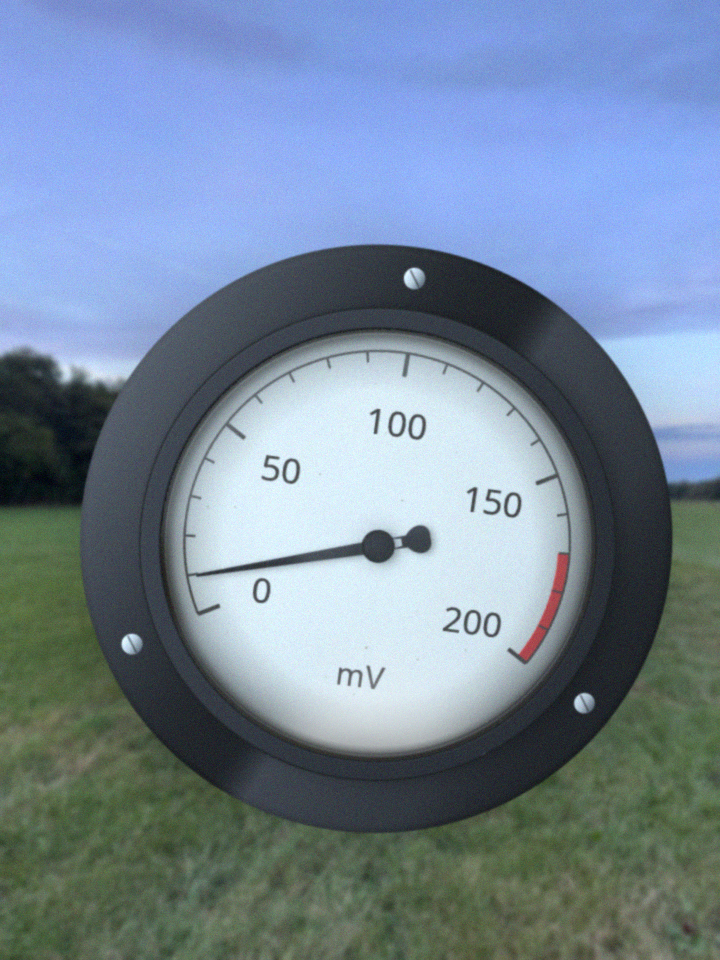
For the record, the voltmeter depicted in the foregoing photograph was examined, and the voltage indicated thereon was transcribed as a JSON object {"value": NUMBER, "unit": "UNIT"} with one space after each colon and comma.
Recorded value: {"value": 10, "unit": "mV"}
